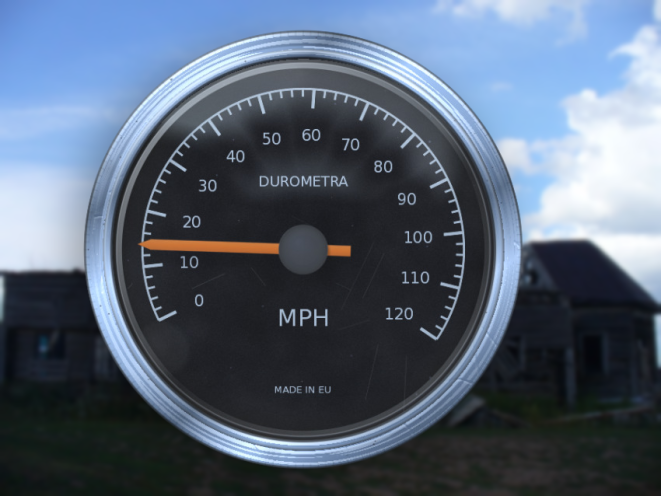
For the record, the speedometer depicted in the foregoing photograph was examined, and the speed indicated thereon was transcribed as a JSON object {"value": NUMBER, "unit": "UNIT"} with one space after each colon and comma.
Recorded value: {"value": 14, "unit": "mph"}
